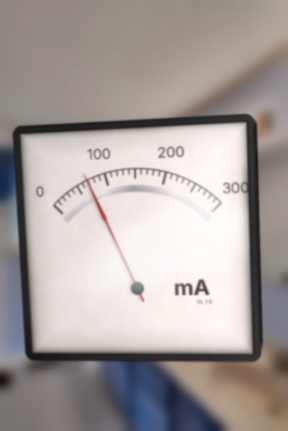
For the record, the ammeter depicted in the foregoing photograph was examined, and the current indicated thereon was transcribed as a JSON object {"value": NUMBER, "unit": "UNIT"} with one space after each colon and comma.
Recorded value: {"value": 70, "unit": "mA"}
